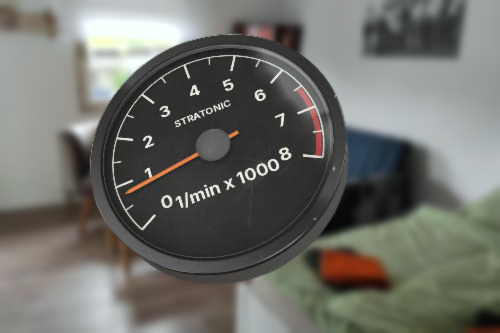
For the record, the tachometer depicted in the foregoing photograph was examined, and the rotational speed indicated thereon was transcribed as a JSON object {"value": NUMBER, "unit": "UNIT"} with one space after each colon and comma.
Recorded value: {"value": 750, "unit": "rpm"}
